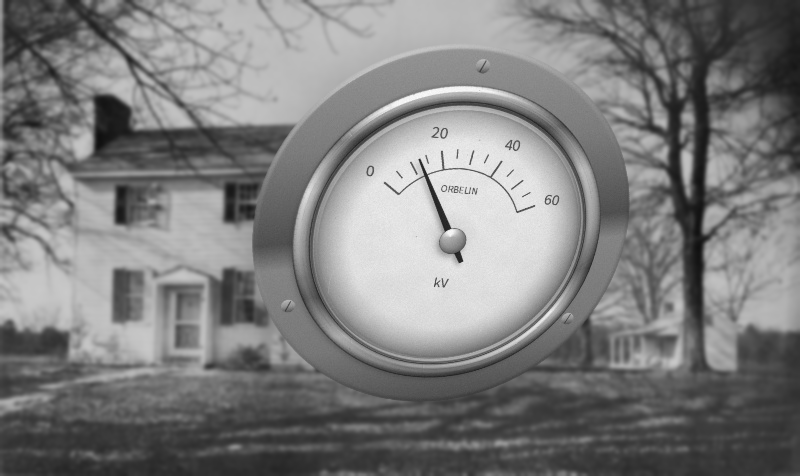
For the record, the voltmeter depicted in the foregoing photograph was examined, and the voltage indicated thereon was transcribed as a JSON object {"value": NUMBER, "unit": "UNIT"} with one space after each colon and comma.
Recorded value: {"value": 12.5, "unit": "kV"}
